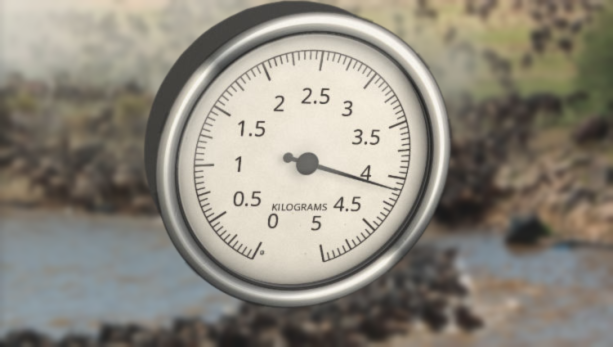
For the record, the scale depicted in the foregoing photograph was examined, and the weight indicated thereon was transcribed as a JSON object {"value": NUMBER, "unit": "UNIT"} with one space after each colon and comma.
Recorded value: {"value": 4.1, "unit": "kg"}
